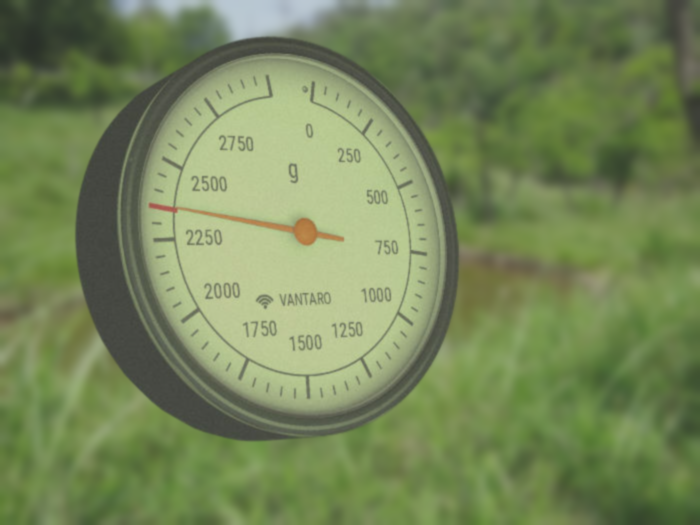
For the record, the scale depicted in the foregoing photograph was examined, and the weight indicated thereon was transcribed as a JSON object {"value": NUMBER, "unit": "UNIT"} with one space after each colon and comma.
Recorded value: {"value": 2350, "unit": "g"}
